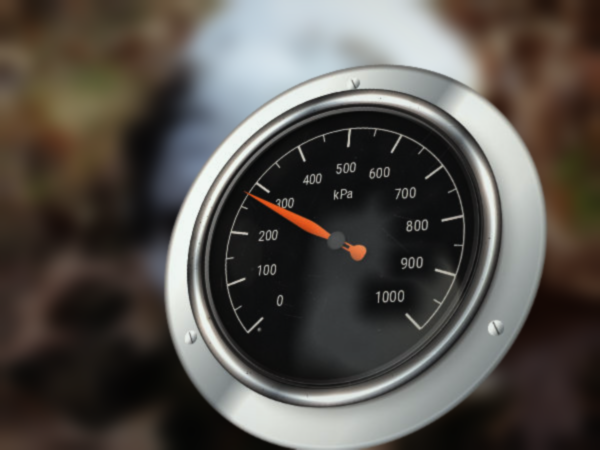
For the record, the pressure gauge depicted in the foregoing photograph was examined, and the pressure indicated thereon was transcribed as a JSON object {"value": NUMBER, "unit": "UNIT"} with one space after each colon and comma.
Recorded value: {"value": 275, "unit": "kPa"}
